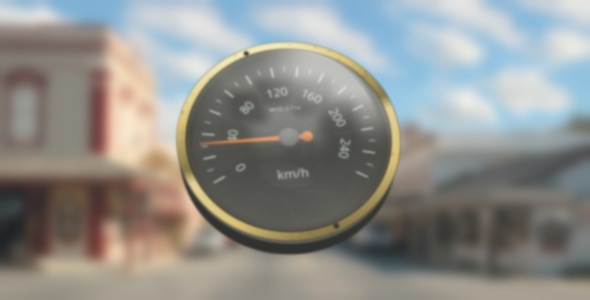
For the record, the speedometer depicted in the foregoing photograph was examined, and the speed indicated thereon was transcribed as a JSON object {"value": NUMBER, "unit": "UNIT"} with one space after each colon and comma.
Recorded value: {"value": 30, "unit": "km/h"}
